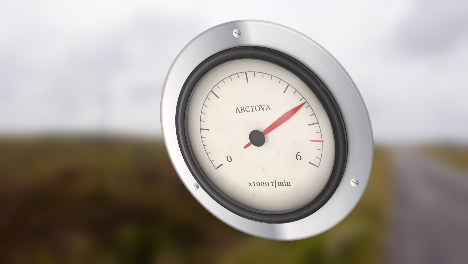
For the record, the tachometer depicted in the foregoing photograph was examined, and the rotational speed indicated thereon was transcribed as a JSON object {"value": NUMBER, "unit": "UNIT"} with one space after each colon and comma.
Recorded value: {"value": 4500, "unit": "rpm"}
